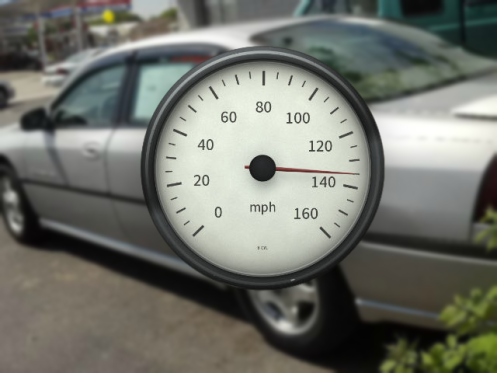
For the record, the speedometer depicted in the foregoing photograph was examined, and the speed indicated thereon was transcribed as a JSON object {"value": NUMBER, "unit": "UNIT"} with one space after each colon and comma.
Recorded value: {"value": 135, "unit": "mph"}
